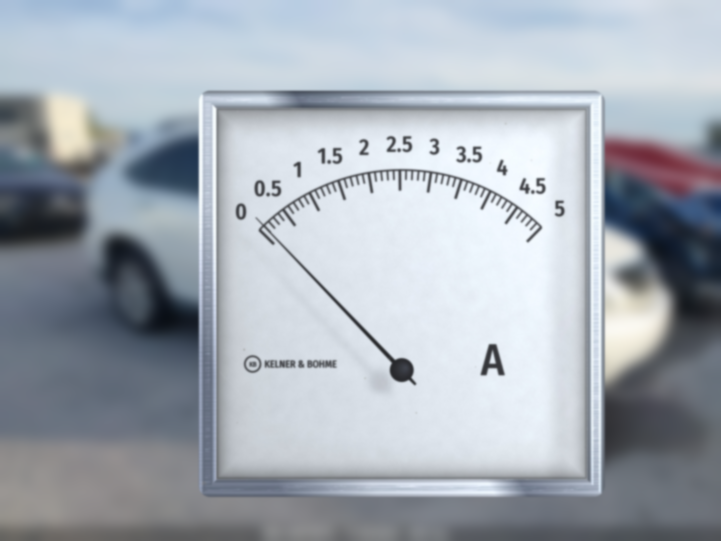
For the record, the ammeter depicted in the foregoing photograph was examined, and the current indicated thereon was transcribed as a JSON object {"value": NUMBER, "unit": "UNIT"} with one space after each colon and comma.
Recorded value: {"value": 0.1, "unit": "A"}
